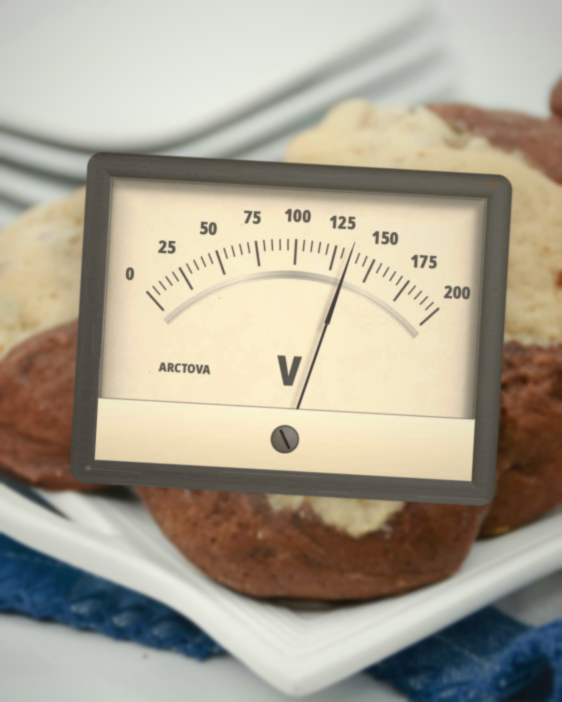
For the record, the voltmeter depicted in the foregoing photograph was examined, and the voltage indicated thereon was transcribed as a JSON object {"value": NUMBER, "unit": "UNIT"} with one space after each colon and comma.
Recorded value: {"value": 135, "unit": "V"}
